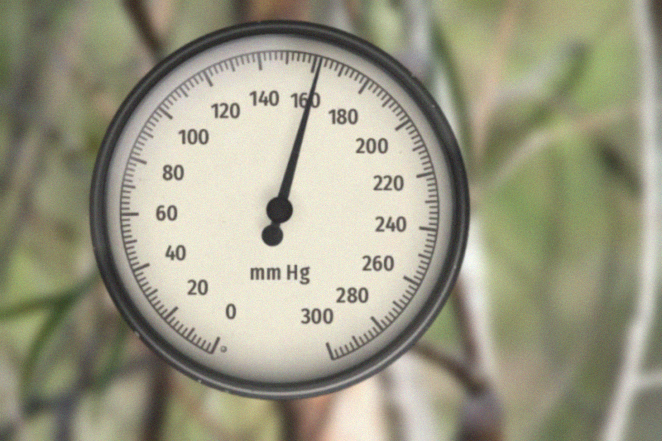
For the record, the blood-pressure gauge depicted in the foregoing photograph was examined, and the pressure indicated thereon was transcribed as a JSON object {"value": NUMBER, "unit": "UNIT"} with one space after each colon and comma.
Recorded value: {"value": 162, "unit": "mmHg"}
